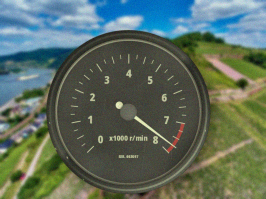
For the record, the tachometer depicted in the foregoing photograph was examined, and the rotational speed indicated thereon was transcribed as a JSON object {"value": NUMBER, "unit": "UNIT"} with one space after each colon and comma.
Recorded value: {"value": 7750, "unit": "rpm"}
